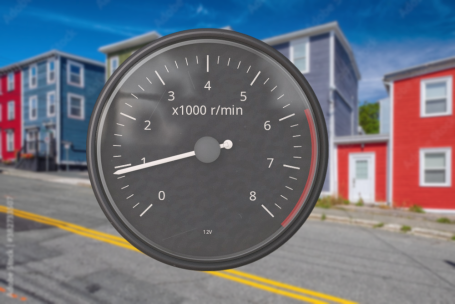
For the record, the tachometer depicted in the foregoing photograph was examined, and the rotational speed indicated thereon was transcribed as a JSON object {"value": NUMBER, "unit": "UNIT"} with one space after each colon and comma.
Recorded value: {"value": 900, "unit": "rpm"}
